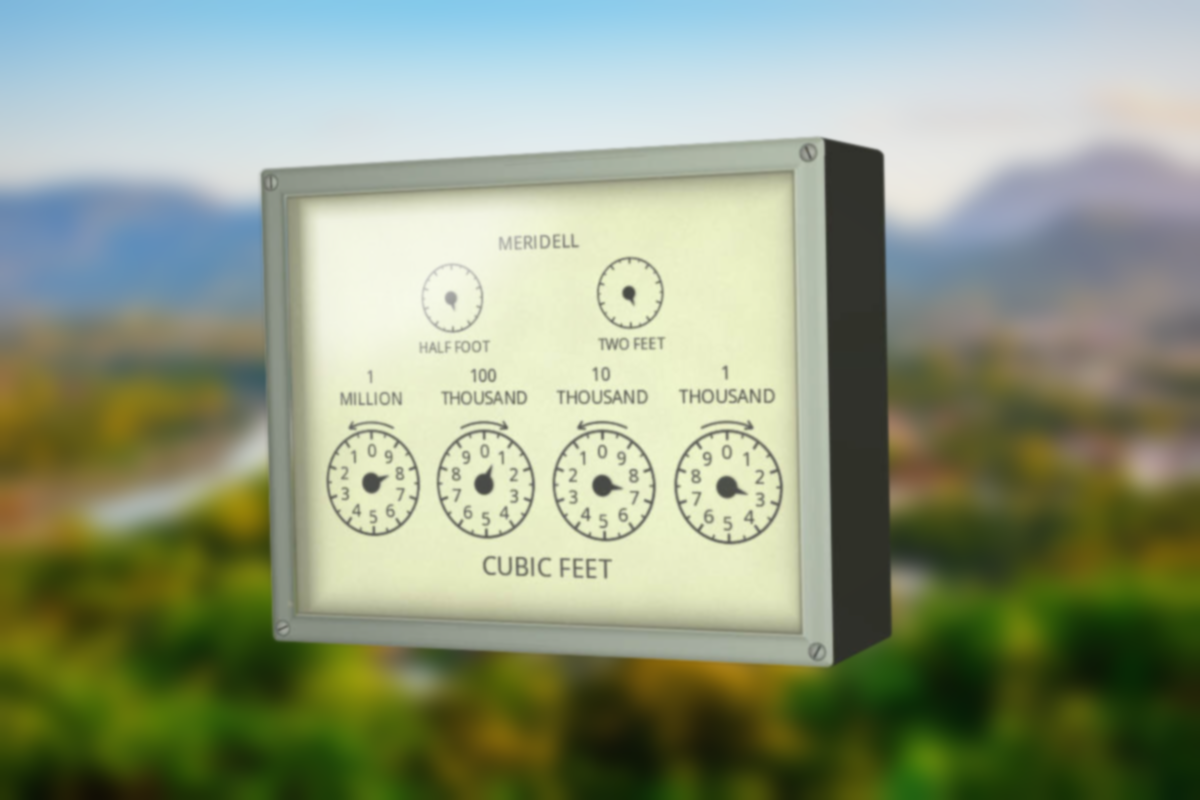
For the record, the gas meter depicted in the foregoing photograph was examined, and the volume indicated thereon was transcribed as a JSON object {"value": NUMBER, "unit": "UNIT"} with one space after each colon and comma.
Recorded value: {"value": 807300, "unit": "ft³"}
